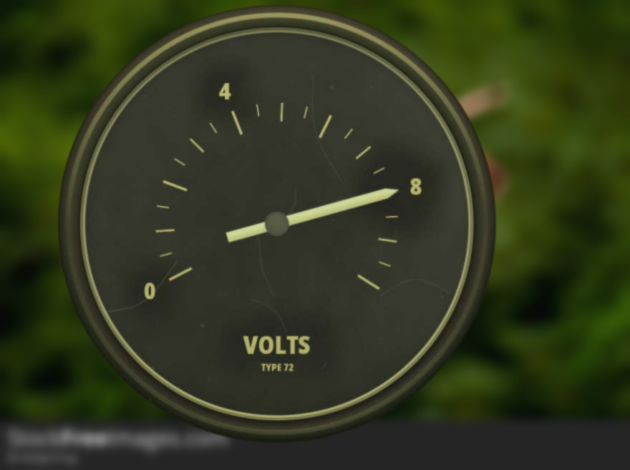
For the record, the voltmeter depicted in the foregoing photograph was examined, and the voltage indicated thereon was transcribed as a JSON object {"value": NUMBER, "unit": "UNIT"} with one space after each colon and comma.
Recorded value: {"value": 8, "unit": "V"}
